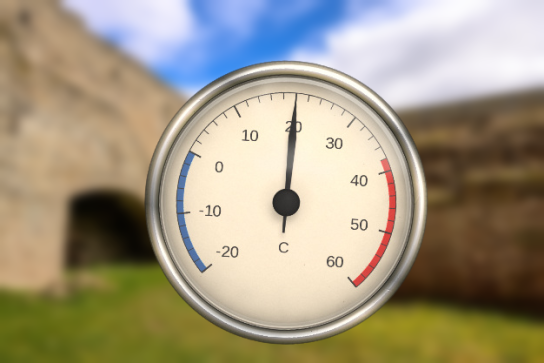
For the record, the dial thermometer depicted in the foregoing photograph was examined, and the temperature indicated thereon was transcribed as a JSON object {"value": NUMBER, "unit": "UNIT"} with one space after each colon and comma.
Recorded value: {"value": 20, "unit": "°C"}
